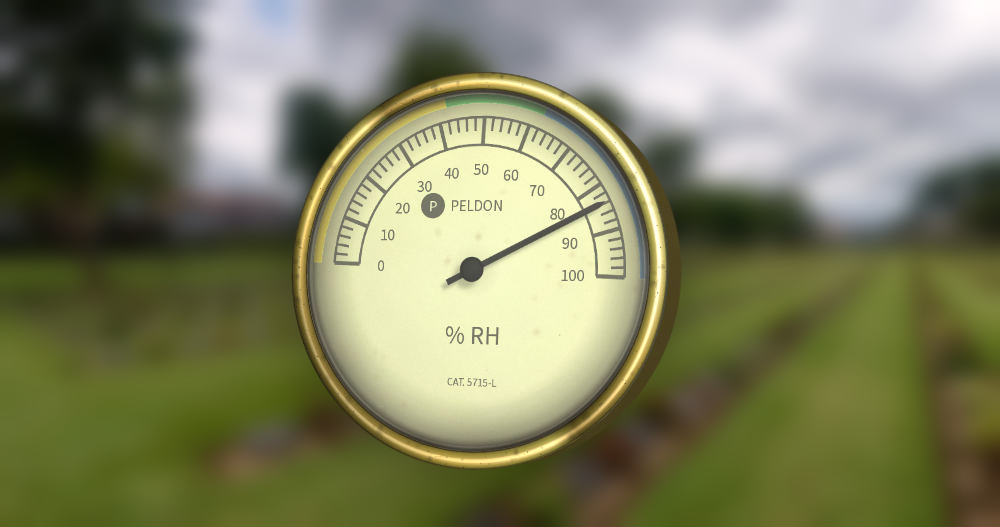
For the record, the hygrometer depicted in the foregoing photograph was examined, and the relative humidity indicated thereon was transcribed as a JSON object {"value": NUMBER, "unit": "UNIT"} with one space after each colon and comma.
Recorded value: {"value": 84, "unit": "%"}
